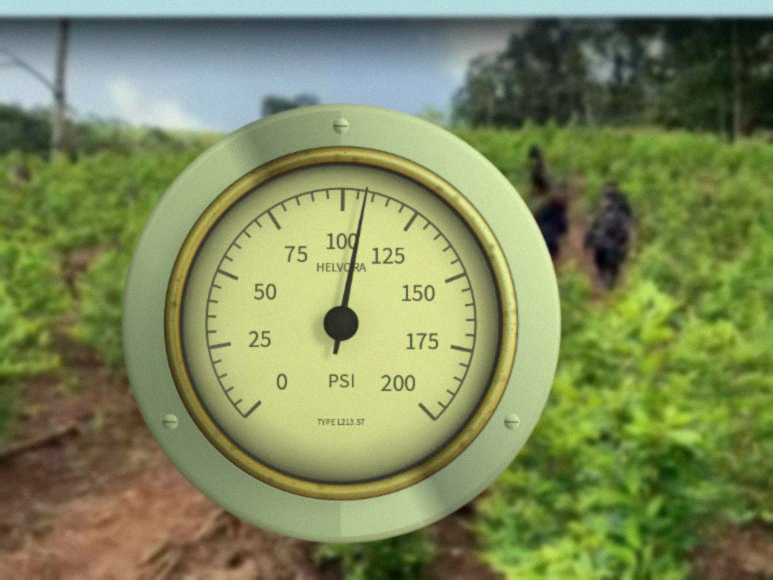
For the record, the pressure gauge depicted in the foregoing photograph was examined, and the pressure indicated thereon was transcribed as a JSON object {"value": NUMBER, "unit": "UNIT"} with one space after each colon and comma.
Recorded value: {"value": 107.5, "unit": "psi"}
